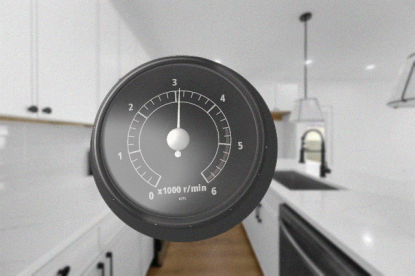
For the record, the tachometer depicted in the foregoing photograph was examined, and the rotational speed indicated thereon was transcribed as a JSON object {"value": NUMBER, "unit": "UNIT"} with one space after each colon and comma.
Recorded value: {"value": 3100, "unit": "rpm"}
